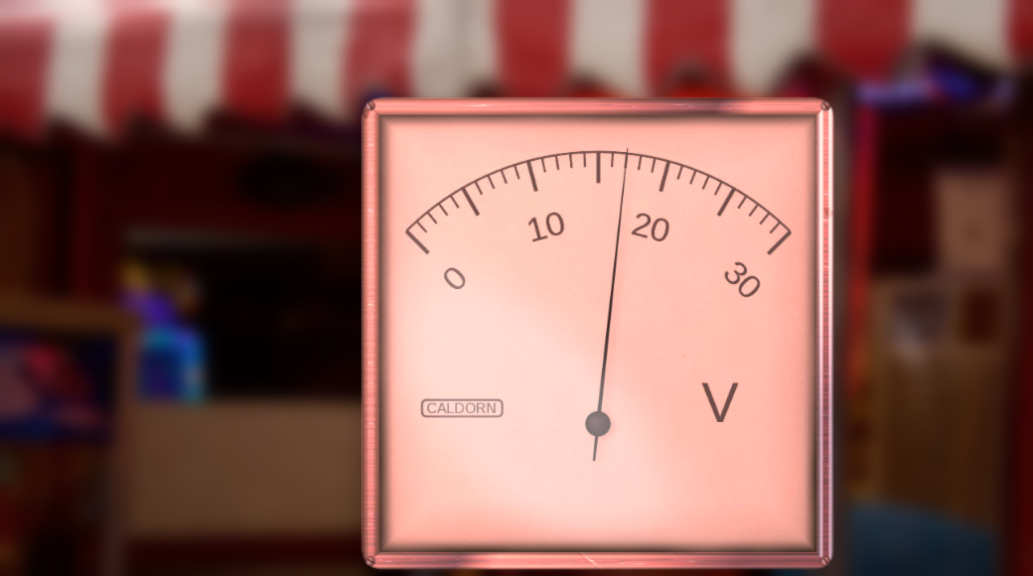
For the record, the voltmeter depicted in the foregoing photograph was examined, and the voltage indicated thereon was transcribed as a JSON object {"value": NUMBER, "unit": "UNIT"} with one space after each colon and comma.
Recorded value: {"value": 17, "unit": "V"}
